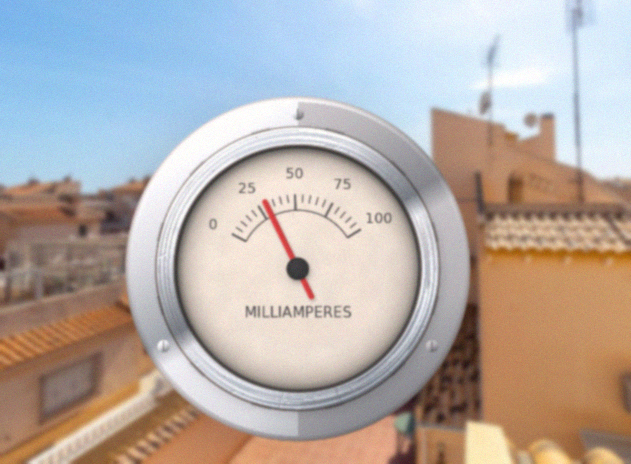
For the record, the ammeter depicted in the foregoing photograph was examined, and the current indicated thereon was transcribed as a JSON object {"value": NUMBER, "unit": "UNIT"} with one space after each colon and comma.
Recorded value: {"value": 30, "unit": "mA"}
